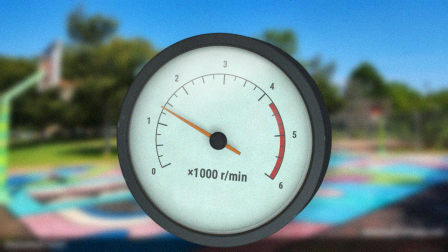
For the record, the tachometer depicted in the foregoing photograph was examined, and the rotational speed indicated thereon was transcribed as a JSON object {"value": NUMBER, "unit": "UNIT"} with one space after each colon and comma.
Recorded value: {"value": 1375, "unit": "rpm"}
